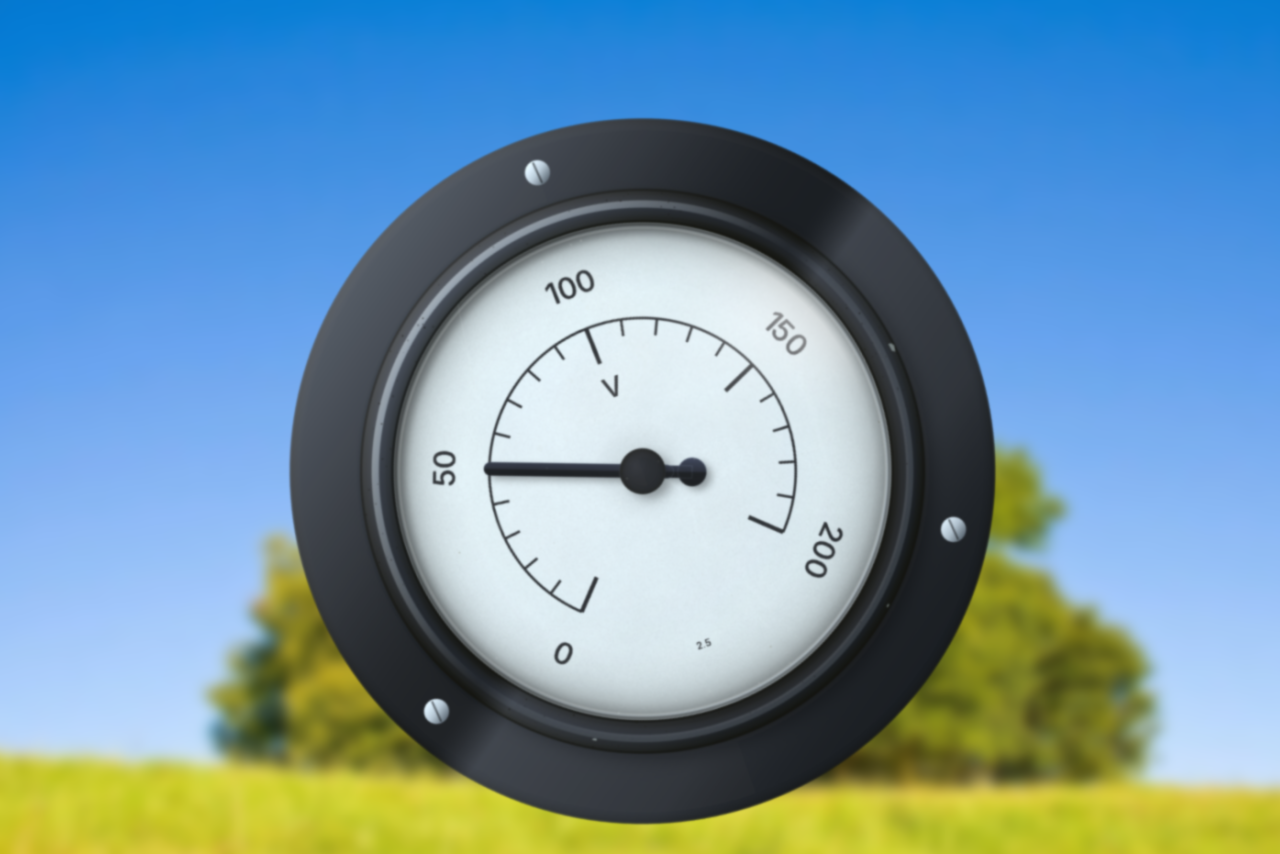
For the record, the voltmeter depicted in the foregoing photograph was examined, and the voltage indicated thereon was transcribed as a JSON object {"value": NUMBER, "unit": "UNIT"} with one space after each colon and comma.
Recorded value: {"value": 50, "unit": "V"}
